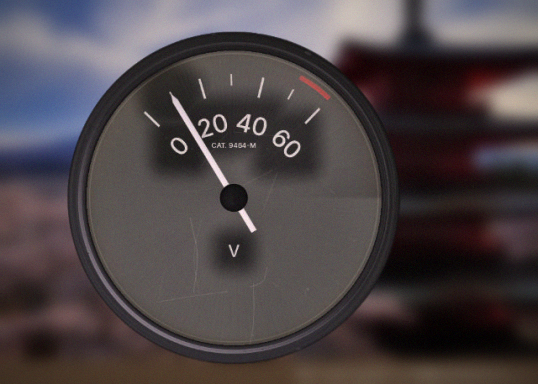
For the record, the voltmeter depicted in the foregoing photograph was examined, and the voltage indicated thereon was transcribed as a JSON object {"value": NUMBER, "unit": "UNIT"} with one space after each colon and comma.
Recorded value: {"value": 10, "unit": "V"}
